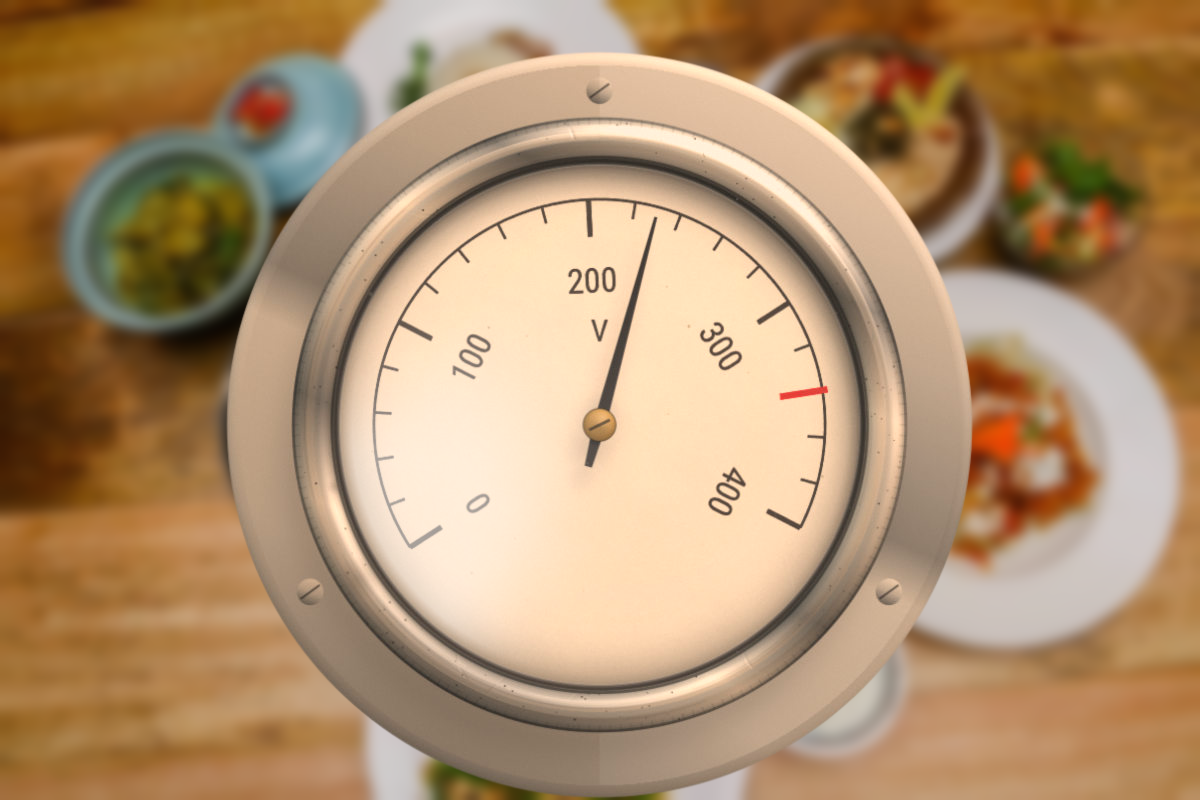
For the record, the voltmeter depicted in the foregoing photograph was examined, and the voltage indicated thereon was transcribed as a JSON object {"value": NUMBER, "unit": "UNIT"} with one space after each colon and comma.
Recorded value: {"value": 230, "unit": "V"}
